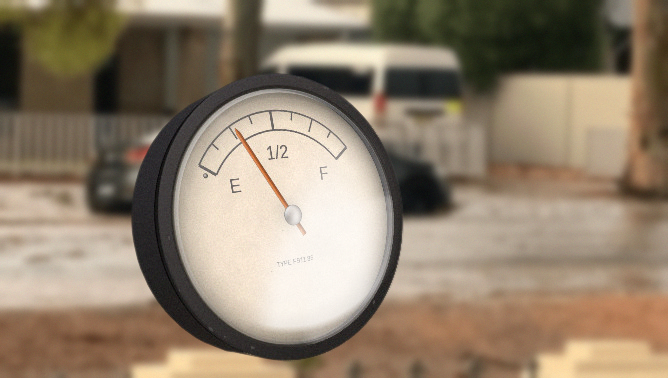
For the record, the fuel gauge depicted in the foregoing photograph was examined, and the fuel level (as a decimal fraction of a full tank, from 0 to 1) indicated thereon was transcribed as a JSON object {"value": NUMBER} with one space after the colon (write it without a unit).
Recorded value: {"value": 0.25}
